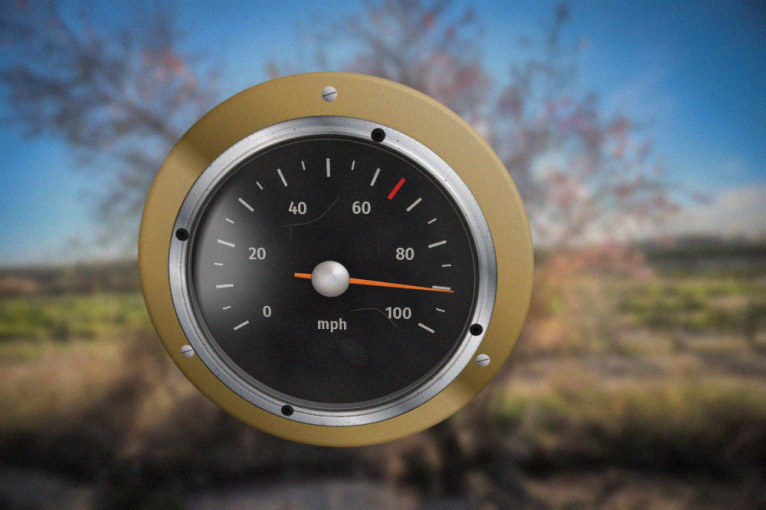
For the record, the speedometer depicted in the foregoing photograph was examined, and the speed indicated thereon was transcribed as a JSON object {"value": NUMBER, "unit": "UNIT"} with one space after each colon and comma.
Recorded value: {"value": 90, "unit": "mph"}
